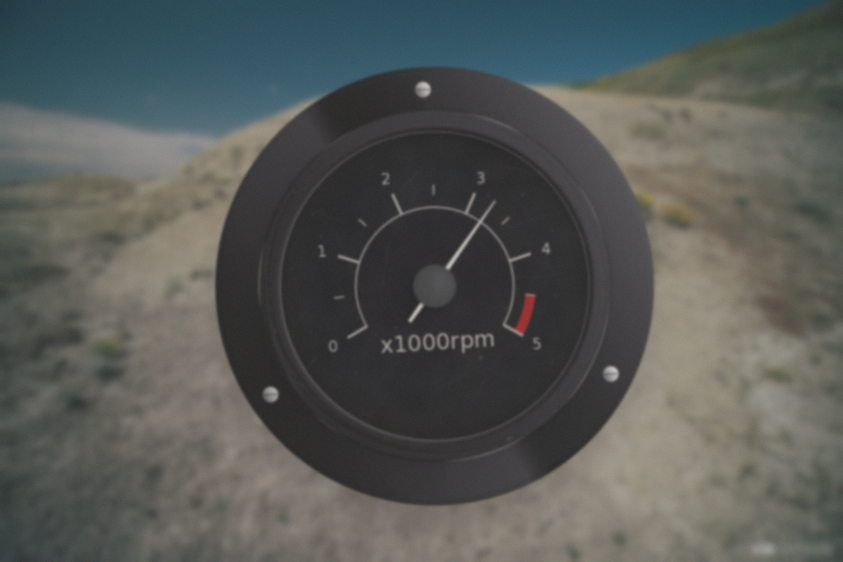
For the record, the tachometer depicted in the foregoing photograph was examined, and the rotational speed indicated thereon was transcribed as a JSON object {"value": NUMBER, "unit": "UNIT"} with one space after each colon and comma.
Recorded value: {"value": 3250, "unit": "rpm"}
